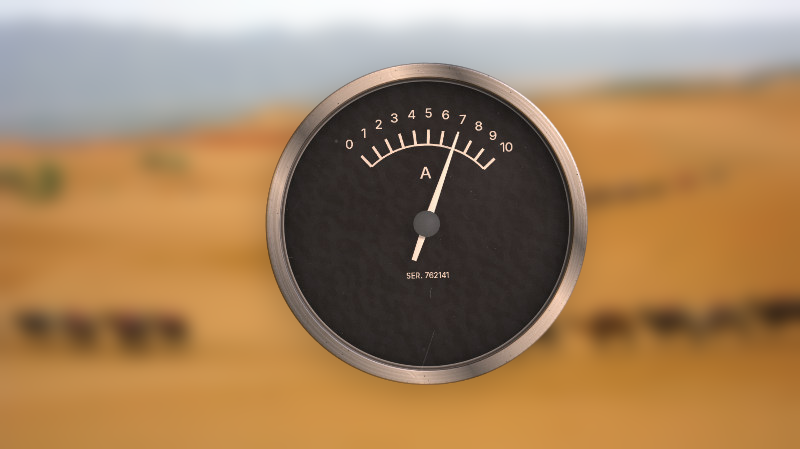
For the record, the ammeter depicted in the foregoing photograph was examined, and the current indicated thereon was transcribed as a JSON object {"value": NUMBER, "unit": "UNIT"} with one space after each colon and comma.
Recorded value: {"value": 7, "unit": "A"}
